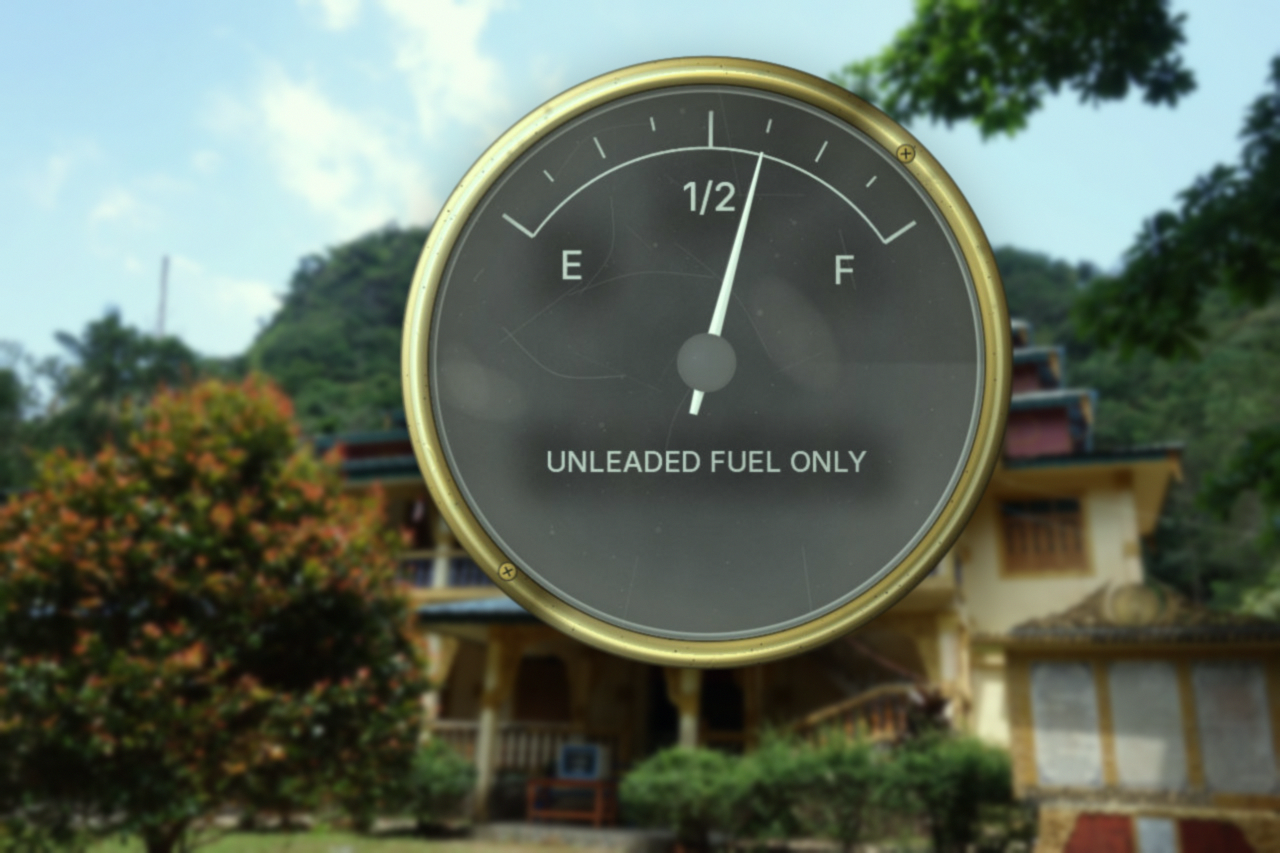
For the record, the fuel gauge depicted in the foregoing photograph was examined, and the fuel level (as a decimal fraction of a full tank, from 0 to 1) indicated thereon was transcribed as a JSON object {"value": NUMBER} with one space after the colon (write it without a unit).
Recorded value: {"value": 0.625}
